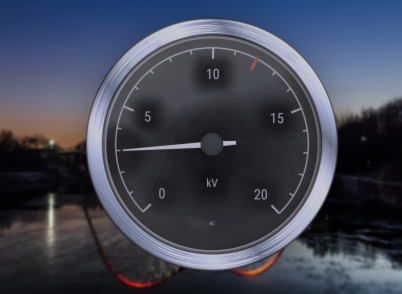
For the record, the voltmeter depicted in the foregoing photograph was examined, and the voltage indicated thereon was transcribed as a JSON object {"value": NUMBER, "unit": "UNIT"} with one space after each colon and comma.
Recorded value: {"value": 3, "unit": "kV"}
